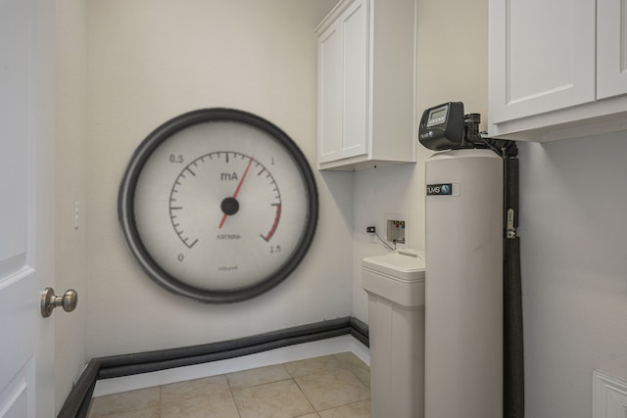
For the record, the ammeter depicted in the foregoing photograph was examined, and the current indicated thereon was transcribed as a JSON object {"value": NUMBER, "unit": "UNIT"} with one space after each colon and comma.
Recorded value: {"value": 0.9, "unit": "mA"}
